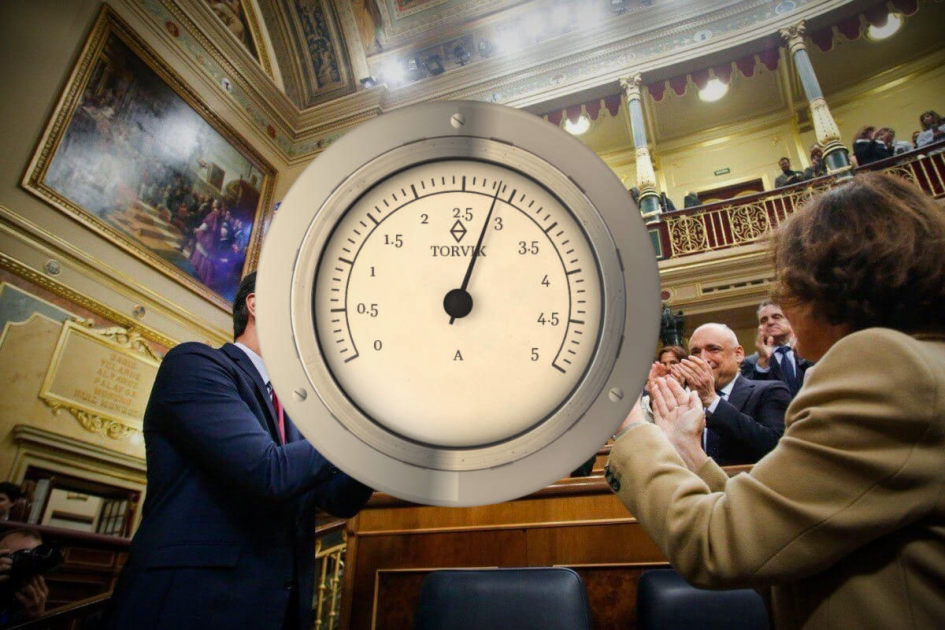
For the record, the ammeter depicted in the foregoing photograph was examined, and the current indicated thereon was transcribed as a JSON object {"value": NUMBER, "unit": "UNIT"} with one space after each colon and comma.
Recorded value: {"value": 2.85, "unit": "A"}
